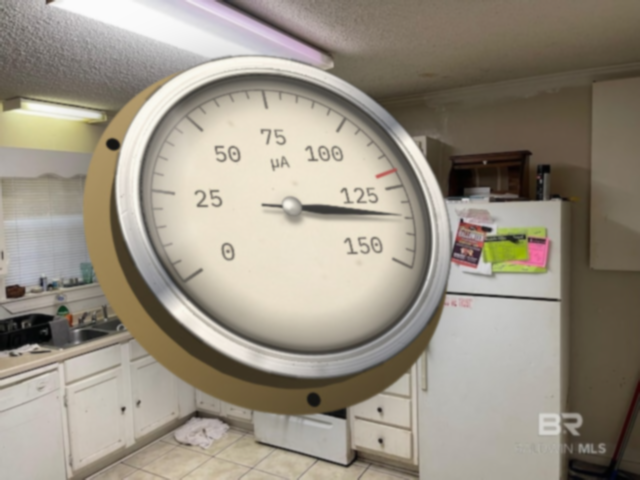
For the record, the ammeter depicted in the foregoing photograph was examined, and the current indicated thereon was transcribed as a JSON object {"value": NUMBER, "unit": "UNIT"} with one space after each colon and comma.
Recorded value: {"value": 135, "unit": "µA"}
